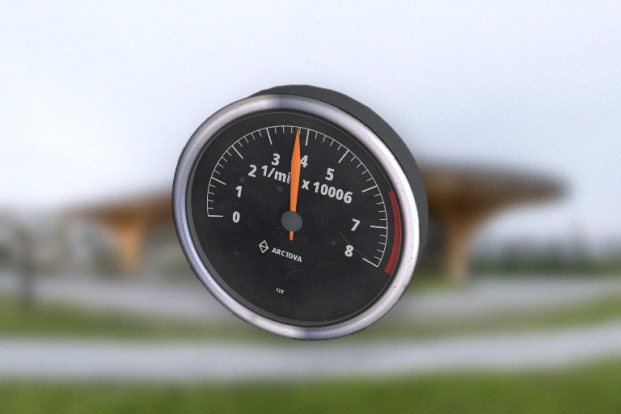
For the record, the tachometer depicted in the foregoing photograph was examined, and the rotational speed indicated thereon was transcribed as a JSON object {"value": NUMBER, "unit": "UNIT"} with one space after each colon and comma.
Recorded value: {"value": 3800, "unit": "rpm"}
